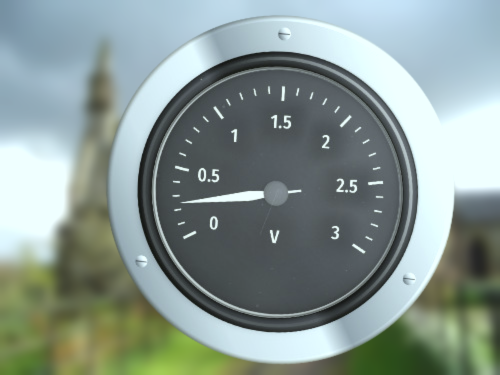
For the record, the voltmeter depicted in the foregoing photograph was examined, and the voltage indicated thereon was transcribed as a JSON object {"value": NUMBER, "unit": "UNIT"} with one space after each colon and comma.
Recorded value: {"value": 0.25, "unit": "V"}
